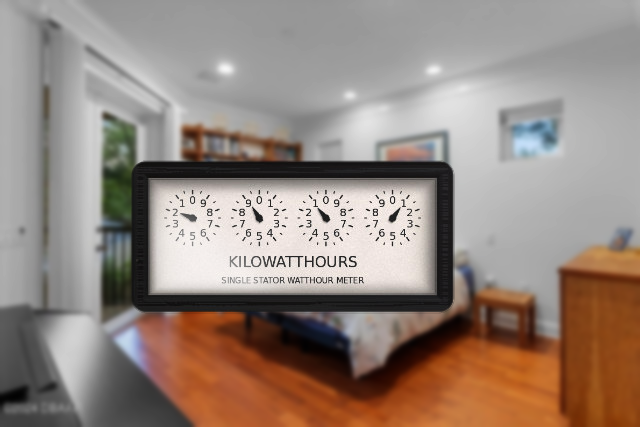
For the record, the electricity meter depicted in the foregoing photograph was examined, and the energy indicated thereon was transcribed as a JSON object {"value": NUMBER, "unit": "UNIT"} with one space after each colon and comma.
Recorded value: {"value": 1911, "unit": "kWh"}
